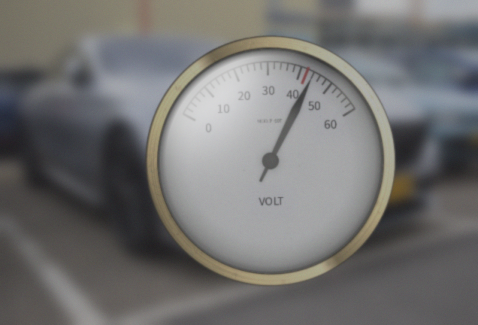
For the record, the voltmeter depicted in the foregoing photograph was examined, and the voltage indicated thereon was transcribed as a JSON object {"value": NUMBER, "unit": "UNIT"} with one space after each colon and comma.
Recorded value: {"value": 44, "unit": "V"}
